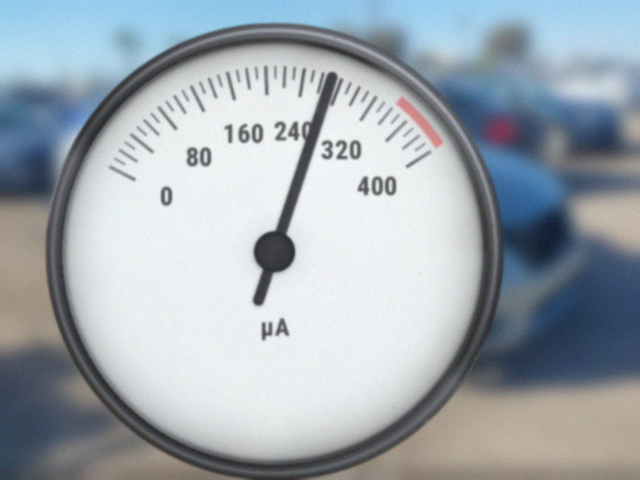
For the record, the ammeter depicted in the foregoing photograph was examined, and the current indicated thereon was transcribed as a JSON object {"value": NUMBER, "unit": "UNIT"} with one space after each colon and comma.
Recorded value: {"value": 270, "unit": "µA"}
